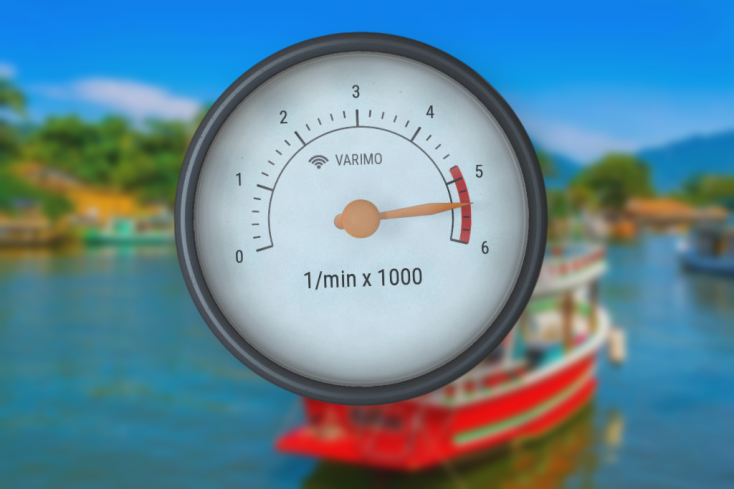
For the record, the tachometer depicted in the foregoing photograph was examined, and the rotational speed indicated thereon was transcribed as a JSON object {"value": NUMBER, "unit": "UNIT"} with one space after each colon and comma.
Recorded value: {"value": 5400, "unit": "rpm"}
